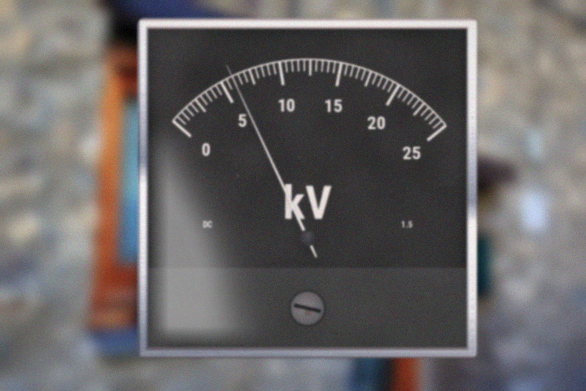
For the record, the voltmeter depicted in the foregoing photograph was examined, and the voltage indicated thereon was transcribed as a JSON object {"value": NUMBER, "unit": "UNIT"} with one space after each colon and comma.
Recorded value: {"value": 6, "unit": "kV"}
